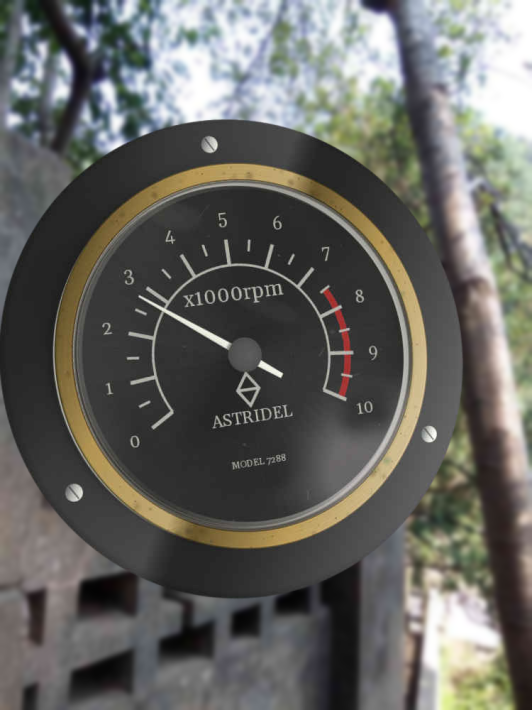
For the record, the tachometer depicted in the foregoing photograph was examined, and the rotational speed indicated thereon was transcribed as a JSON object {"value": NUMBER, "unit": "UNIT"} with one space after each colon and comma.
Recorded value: {"value": 2750, "unit": "rpm"}
